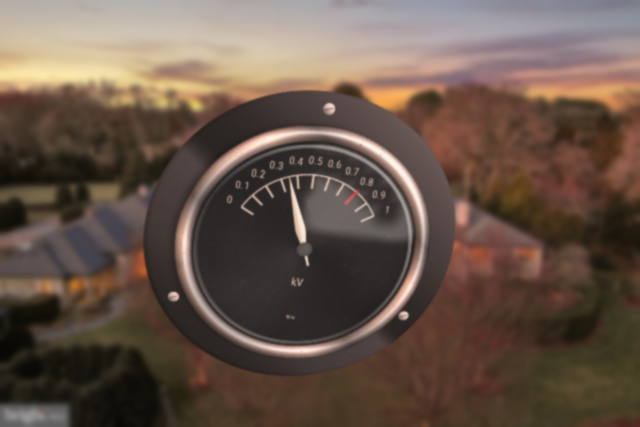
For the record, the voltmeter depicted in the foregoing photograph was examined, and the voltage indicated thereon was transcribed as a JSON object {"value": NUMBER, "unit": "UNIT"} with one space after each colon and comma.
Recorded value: {"value": 0.35, "unit": "kV"}
